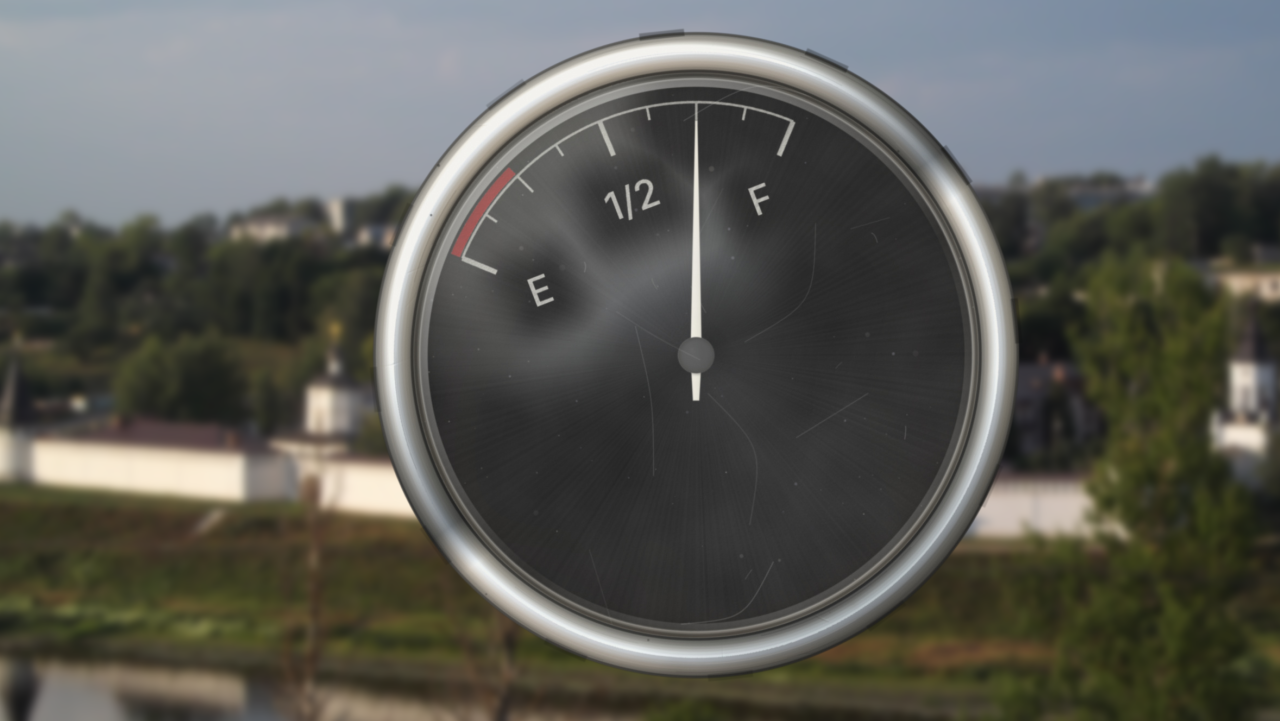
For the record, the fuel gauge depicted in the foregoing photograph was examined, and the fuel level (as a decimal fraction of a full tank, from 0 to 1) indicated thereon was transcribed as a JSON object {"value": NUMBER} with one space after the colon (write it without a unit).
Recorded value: {"value": 0.75}
